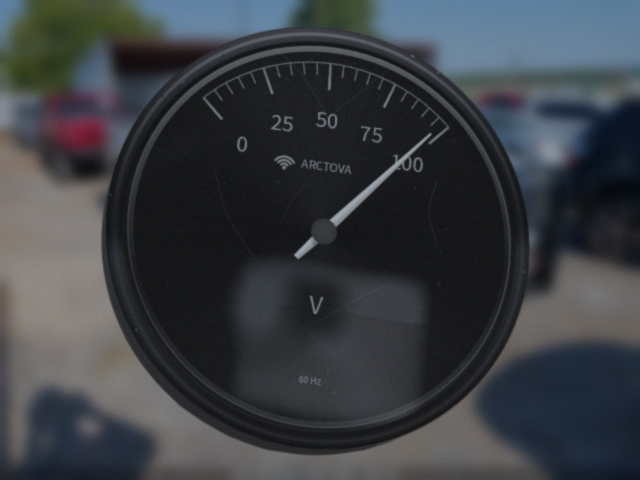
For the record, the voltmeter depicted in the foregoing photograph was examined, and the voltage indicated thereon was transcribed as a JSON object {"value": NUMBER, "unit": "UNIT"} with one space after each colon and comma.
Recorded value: {"value": 97.5, "unit": "V"}
